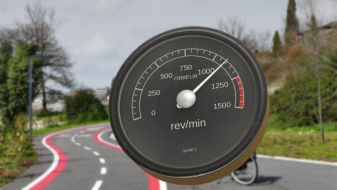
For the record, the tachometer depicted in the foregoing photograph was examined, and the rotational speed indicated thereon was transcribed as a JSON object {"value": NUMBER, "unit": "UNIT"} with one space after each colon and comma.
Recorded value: {"value": 1100, "unit": "rpm"}
